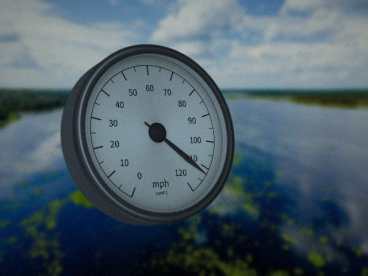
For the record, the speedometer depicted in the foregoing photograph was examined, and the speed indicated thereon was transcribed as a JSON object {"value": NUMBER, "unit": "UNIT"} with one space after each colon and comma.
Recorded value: {"value": 112.5, "unit": "mph"}
